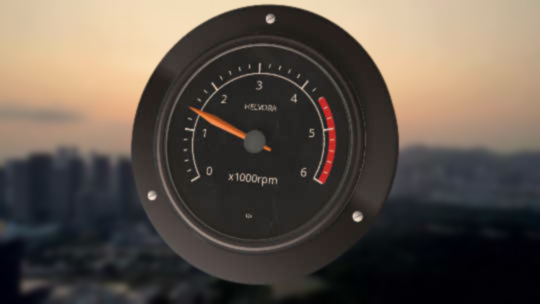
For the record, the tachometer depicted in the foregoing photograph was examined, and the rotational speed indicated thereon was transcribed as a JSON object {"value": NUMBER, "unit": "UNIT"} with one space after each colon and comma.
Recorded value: {"value": 1400, "unit": "rpm"}
